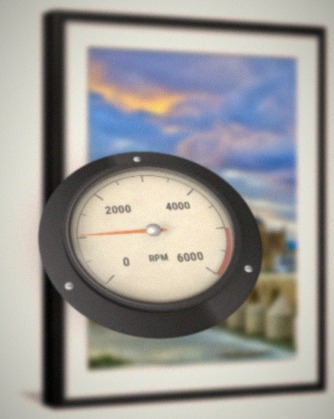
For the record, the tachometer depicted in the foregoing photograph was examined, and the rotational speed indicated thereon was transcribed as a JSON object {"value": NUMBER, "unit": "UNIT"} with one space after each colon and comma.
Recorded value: {"value": 1000, "unit": "rpm"}
